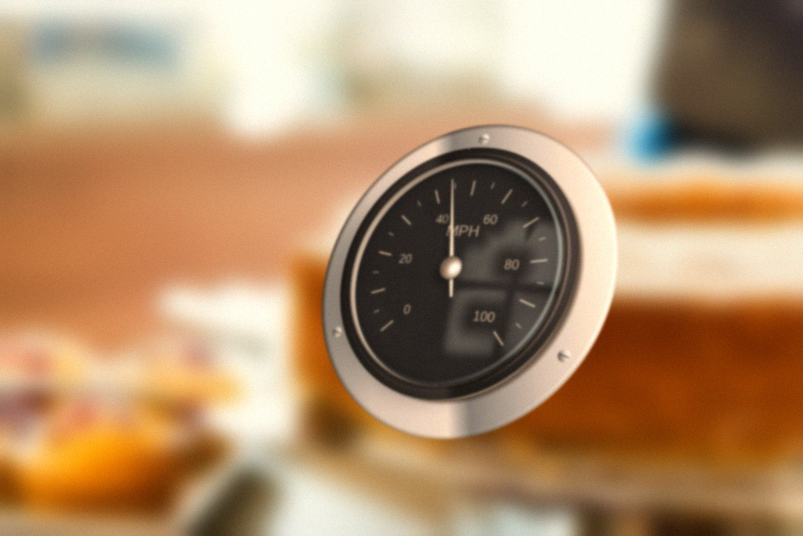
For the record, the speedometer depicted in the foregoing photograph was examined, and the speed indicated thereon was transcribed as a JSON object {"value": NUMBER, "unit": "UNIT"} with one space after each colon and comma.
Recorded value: {"value": 45, "unit": "mph"}
